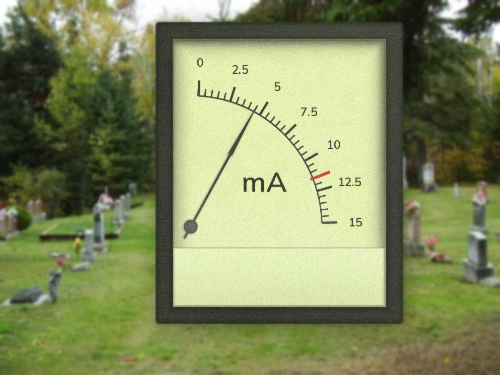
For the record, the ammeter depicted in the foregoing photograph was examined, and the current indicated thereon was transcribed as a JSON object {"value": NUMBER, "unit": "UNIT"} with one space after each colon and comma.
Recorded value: {"value": 4.5, "unit": "mA"}
